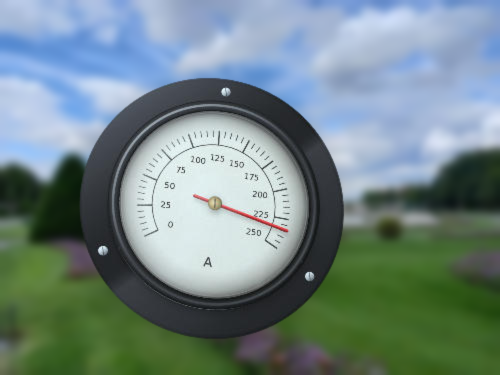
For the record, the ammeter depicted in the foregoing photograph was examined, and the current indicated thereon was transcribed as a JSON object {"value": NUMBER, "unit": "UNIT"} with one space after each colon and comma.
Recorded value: {"value": 235, "unit": "A"}
